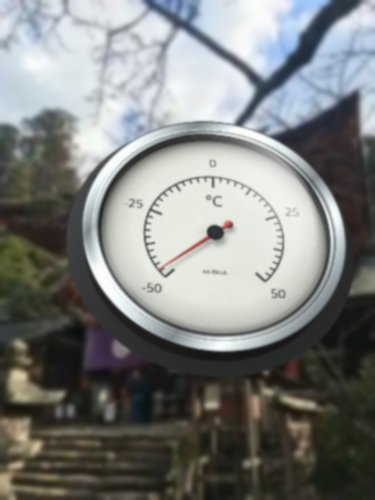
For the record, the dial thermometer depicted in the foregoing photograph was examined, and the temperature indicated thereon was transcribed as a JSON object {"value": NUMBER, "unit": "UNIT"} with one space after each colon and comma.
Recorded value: {"value": -47.5, "unit": "°C"}
